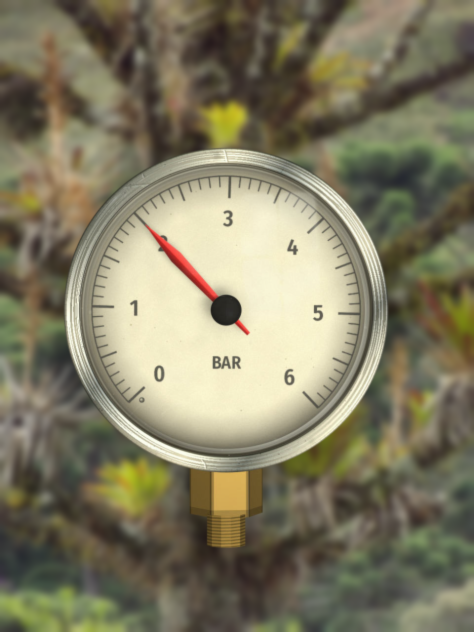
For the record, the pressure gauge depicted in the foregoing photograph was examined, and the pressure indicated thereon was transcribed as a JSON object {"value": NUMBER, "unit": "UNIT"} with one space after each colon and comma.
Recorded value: {"value": 2, "unit": "bar"}
